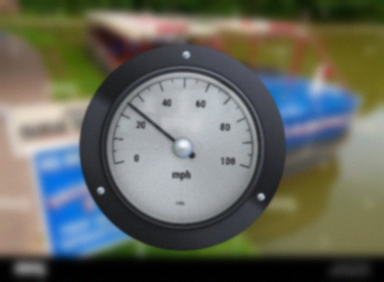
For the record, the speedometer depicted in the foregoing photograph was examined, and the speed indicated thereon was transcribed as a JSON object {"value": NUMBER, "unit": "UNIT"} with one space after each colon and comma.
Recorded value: {"value": 25, "unit": "mph"}
